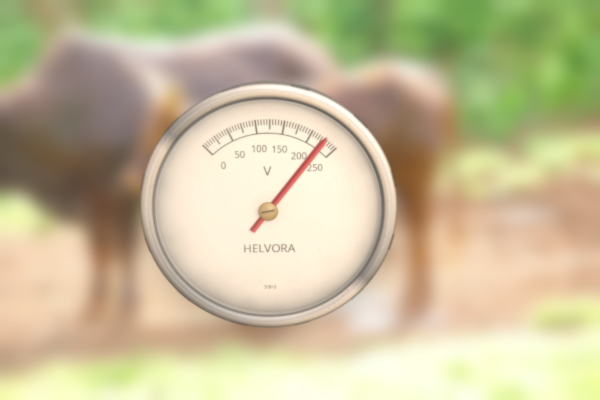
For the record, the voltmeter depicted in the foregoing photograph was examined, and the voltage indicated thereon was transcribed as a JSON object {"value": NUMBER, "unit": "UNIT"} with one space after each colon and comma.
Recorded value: {"value": 225, "unit": "V"}
